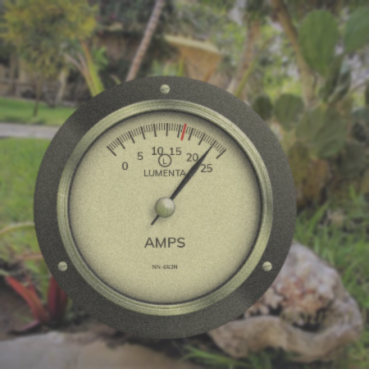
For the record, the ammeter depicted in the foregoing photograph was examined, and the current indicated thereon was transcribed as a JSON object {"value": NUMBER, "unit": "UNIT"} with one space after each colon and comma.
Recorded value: {"value": 22.5, "unit": "A"}
